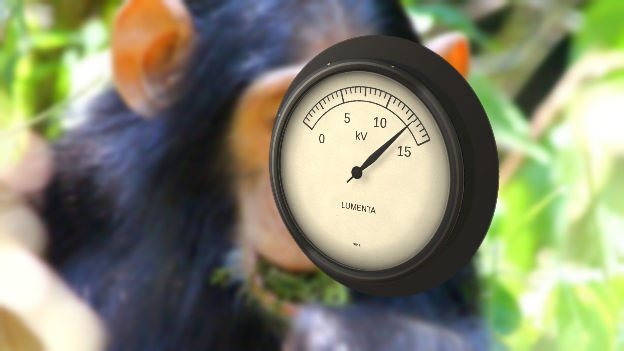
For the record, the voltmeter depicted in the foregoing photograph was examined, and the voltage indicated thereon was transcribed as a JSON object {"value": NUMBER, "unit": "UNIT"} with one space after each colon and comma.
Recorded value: {"value": 13, "unit": "kV"}
